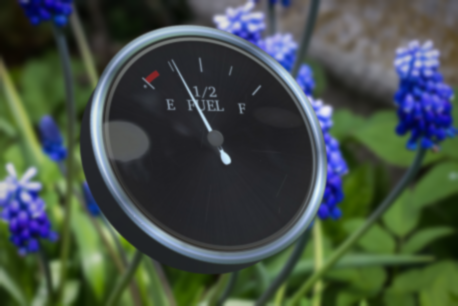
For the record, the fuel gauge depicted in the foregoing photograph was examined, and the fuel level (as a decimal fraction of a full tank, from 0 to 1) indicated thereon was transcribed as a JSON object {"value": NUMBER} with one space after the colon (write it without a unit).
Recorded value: {"value": 0.25}
